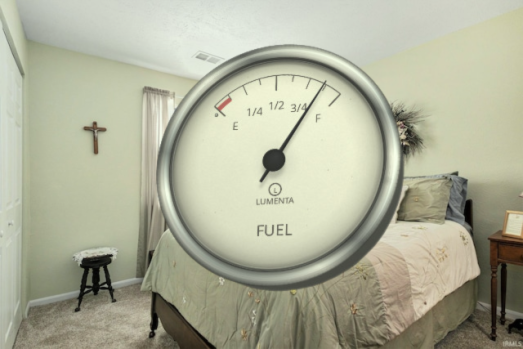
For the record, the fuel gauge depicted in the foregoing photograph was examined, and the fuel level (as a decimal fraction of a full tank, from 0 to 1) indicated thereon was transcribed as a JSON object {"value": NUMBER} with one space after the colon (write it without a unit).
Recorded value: {"value": 0.875}
